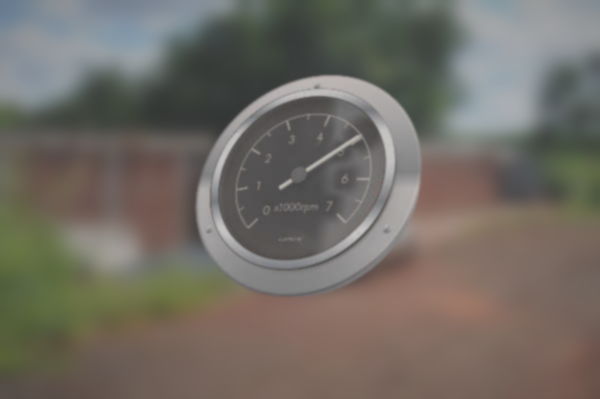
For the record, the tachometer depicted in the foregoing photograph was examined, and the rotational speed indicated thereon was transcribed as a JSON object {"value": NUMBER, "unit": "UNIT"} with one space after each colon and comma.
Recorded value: {"value": 5000, "unit": "rpm"}
